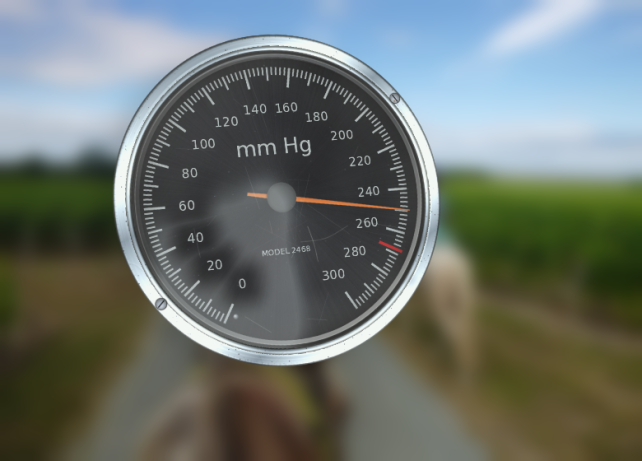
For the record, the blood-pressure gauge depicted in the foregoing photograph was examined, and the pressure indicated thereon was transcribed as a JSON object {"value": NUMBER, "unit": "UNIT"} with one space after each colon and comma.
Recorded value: {"value": 250, "unit": "mmHg"}
